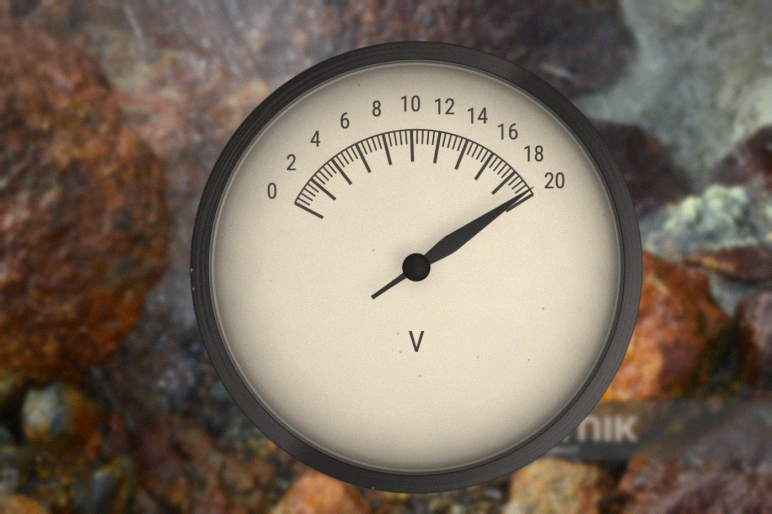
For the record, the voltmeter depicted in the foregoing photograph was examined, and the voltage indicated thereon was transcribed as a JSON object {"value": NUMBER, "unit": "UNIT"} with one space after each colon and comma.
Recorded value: {"value": 19.6, "unit": "V"}
